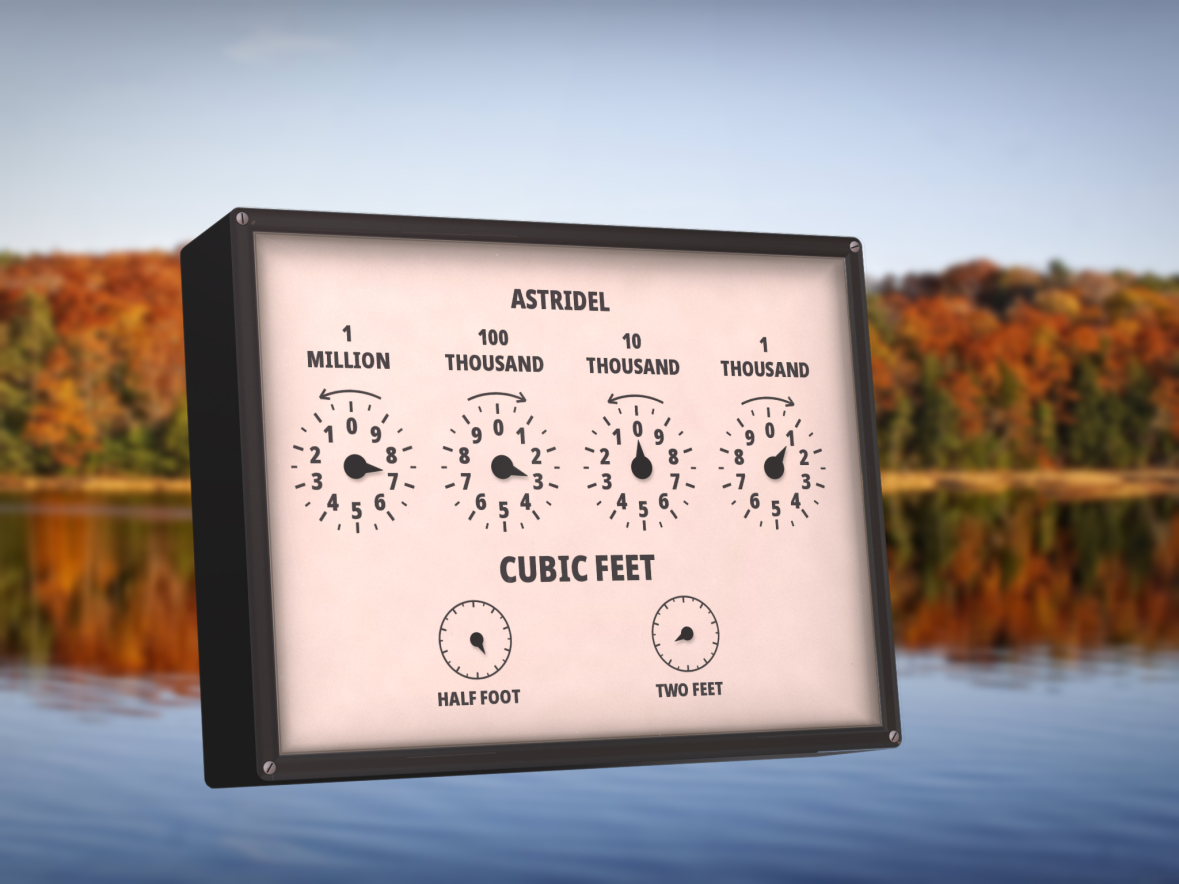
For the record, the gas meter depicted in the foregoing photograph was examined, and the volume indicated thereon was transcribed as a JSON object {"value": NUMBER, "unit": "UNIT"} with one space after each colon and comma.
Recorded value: {"value": 730100, "unit": "ft³"}
